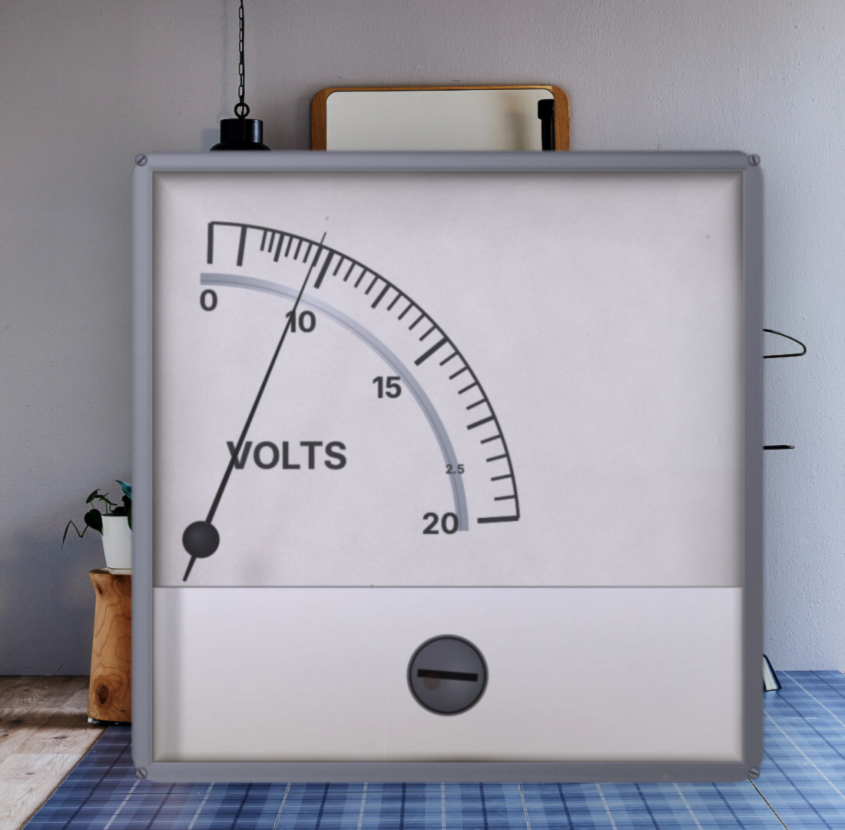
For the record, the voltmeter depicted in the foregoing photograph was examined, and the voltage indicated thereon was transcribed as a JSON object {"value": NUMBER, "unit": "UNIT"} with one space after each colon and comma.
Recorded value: {"value": 9.5, "unit": "V"}
